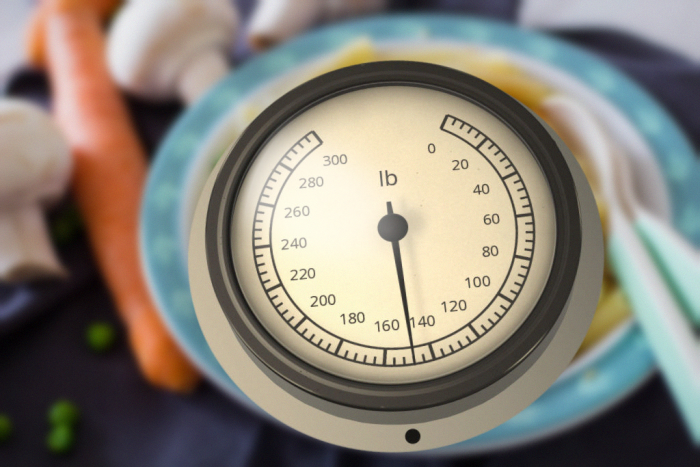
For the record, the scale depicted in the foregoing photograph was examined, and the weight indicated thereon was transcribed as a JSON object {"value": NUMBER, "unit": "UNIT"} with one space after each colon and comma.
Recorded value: {"value": 148, "unit": "lb"}
